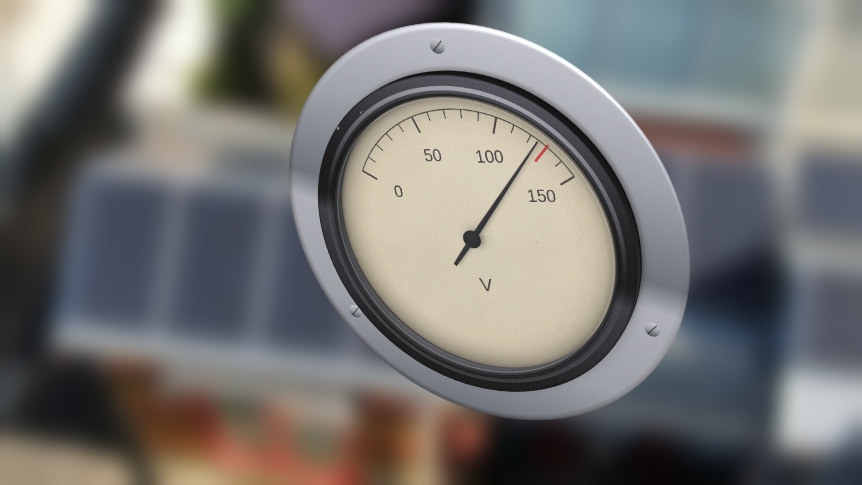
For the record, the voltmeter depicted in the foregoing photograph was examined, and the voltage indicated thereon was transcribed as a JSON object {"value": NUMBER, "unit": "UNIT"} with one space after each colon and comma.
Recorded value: {"value": 125, "unit": "V"}
